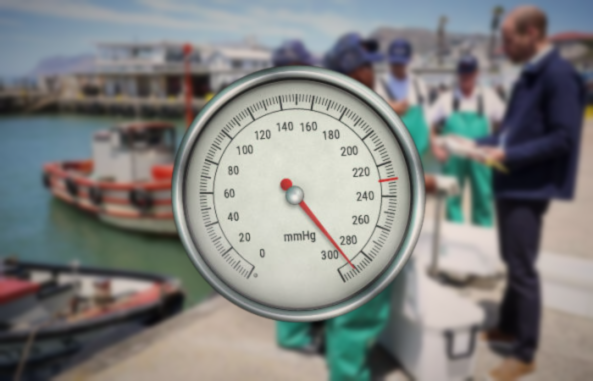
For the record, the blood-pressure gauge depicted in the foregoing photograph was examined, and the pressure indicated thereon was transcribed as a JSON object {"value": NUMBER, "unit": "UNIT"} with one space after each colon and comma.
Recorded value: {"value": 290, "unit": "mmHg"}
